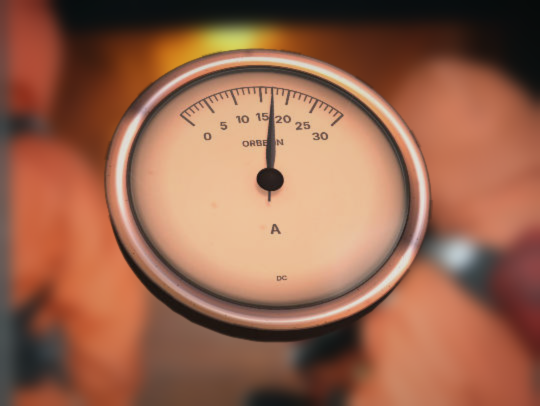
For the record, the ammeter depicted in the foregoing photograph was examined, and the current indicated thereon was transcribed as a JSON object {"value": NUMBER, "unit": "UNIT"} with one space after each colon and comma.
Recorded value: {"value": 17, "unit": "A"}
